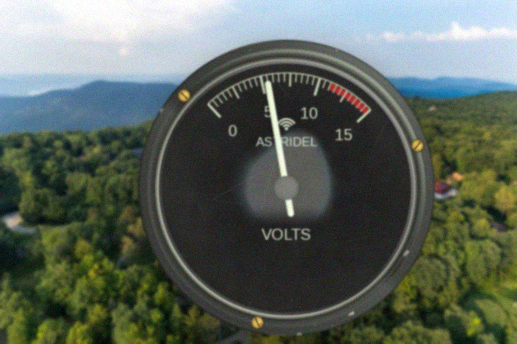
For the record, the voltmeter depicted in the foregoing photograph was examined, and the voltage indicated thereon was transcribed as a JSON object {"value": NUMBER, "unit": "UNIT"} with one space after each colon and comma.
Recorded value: {"value": 5.5, "unit": "V"}
